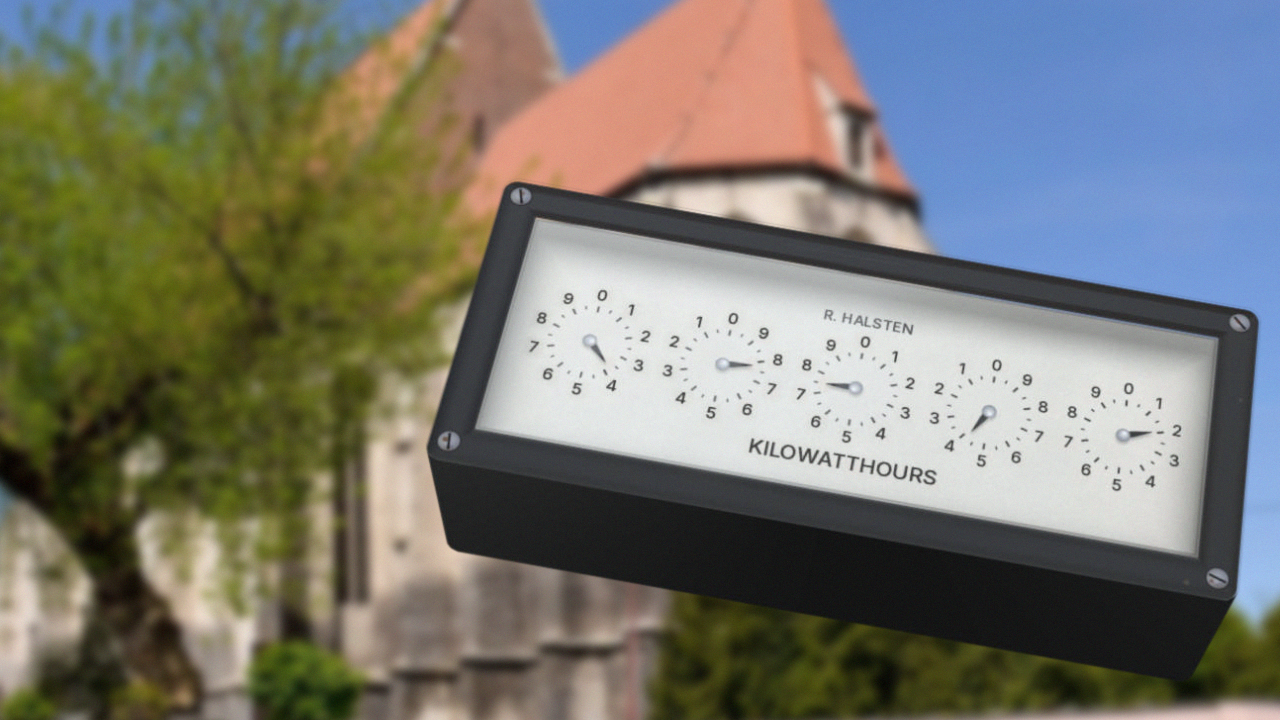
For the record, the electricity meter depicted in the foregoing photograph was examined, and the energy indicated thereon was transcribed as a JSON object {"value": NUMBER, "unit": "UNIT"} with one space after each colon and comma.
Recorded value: {"value": 37742, "unit": "kWh"}
